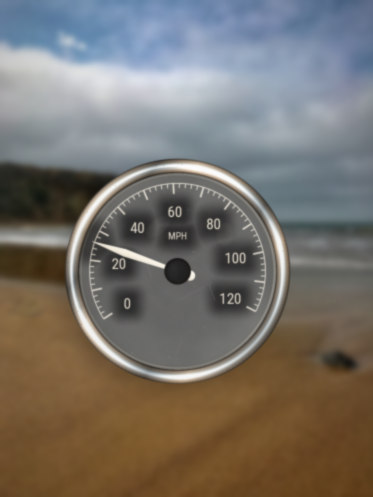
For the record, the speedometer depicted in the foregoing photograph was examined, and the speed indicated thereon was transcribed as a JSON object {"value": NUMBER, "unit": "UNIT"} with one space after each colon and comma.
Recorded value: {"value": 26, "unit": "mph"}
